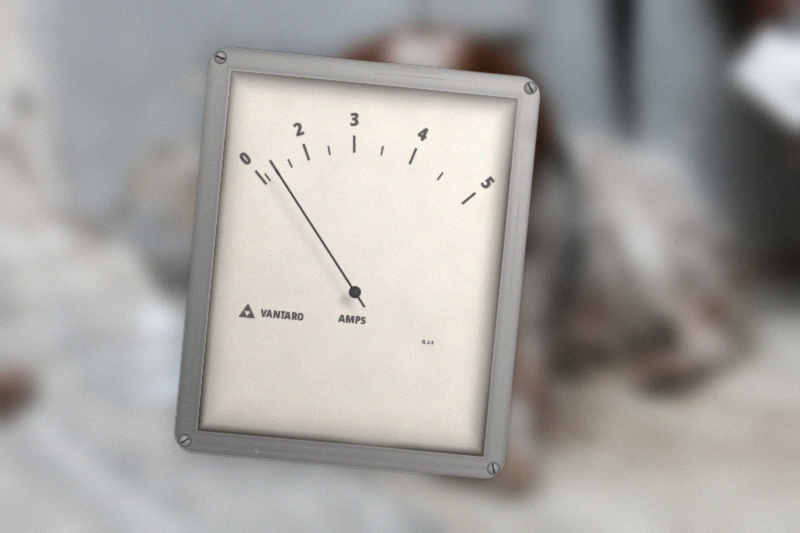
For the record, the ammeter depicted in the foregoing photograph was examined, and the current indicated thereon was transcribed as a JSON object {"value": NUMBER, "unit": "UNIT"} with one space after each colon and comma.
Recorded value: {"value": 1, "unit": "A"}
